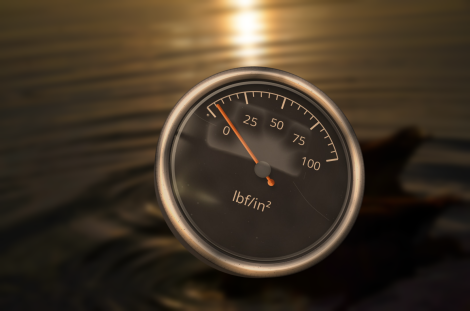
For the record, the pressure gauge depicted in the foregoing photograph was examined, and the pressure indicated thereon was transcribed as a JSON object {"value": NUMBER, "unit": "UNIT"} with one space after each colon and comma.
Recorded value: {"value": 5, "unit": "psi"}
